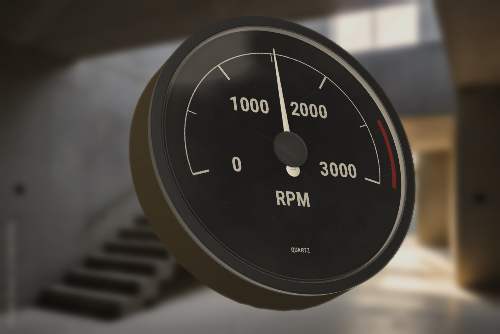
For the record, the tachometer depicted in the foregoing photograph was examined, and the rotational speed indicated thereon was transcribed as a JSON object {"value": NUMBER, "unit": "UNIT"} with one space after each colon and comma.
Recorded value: {"value": 1500, "unit": "rpm"}
